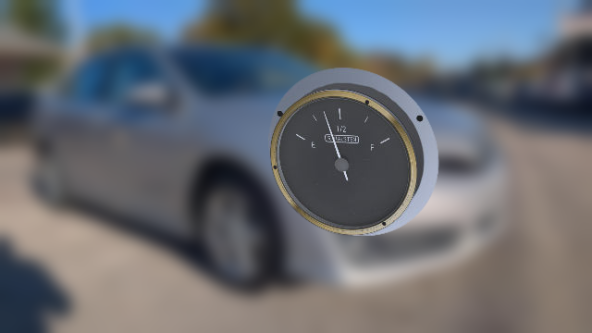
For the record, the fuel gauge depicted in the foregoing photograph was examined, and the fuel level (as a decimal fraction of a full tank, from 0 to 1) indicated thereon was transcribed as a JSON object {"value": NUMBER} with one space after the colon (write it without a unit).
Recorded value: {"value": 0.375}
